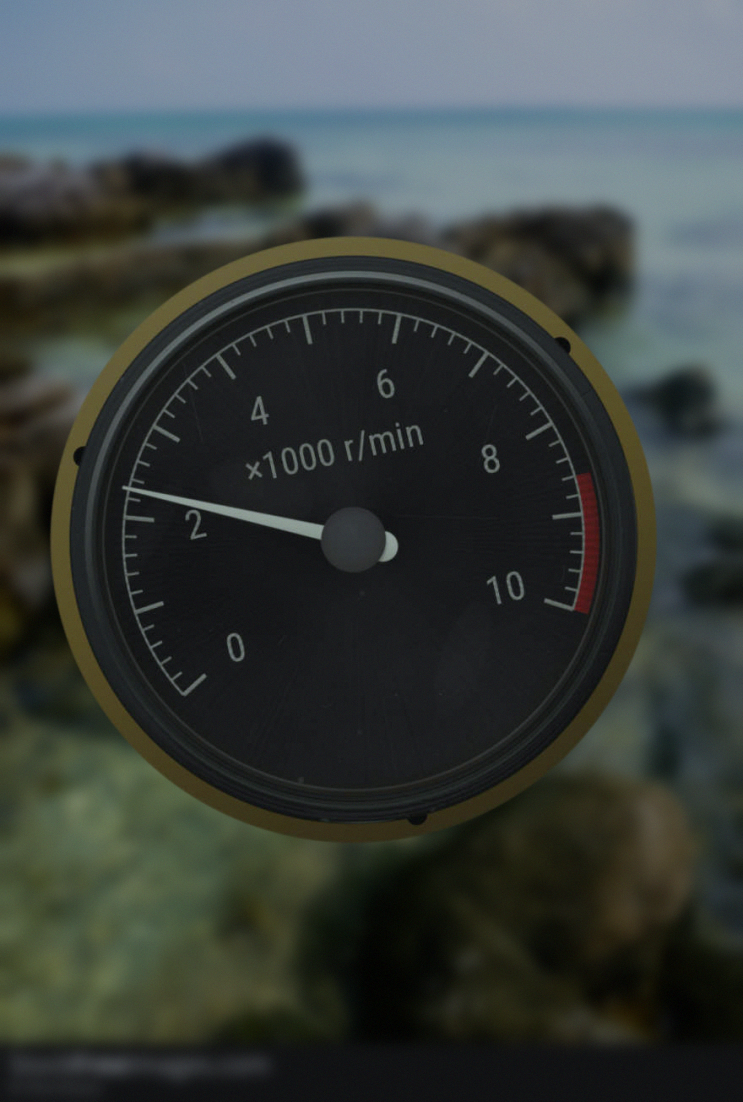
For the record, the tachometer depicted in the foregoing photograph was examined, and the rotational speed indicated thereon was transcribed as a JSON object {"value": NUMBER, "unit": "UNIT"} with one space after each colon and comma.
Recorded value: {"value": 2300, "unit": "rpm"}
